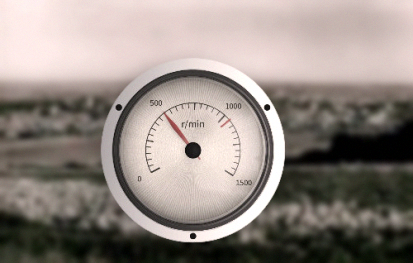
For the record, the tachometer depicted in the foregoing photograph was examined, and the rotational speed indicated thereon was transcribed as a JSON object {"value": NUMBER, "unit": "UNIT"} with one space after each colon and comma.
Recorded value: {"value": 500, "unit": "rpm"}
